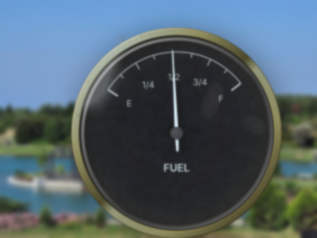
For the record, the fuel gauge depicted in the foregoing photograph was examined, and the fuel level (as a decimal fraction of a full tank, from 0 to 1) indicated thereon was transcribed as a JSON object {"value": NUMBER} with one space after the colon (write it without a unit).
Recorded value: {"value": 0.5}
